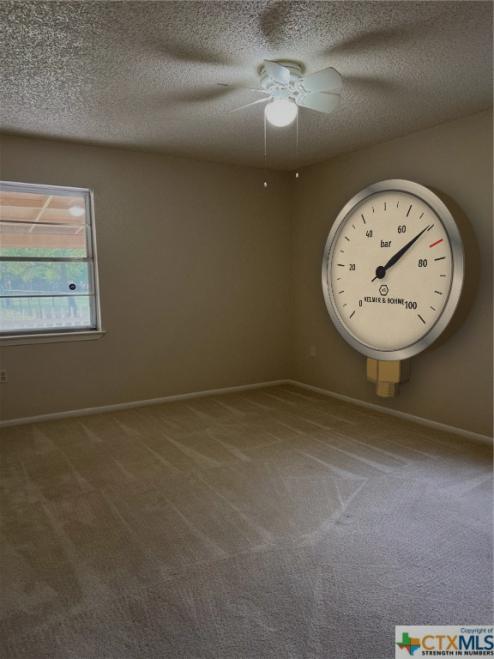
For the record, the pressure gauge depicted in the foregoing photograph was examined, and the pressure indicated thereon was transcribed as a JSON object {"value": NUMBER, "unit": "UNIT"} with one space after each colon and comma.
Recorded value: {"value": 70, "unit": "bar"}
